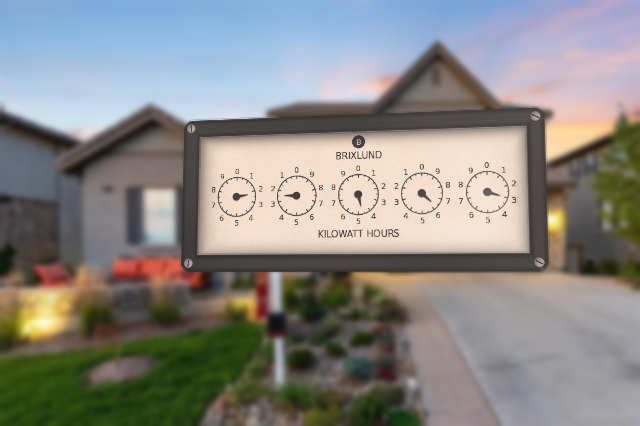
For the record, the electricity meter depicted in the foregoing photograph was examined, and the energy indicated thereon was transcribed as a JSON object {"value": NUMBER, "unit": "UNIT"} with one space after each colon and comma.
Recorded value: {"value": 22463, "unit": "kWh"}
